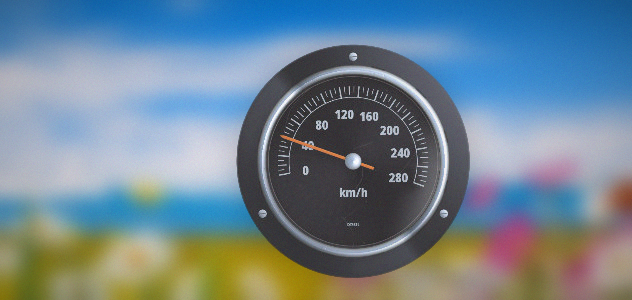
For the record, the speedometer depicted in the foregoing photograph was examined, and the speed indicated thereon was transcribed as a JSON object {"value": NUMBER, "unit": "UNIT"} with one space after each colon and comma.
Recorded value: {"value": 40, "unit": "km/h"}
